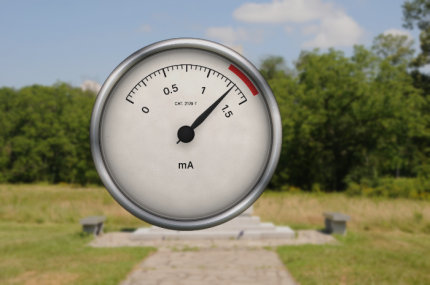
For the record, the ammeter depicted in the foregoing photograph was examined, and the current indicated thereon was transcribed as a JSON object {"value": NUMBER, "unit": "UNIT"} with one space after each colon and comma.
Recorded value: {"value": 1.3, "unit": "mA"}
